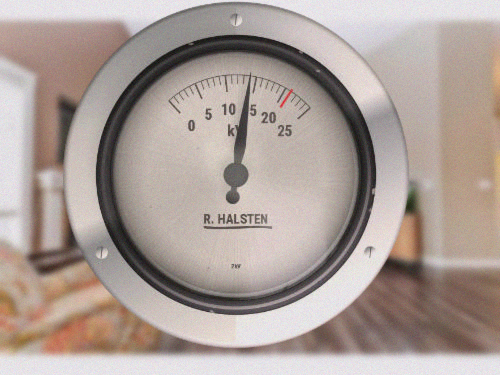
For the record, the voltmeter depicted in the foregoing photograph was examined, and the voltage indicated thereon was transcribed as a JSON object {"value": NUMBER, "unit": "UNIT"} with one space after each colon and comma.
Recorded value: {"value": 14, "unit": "kV"}
